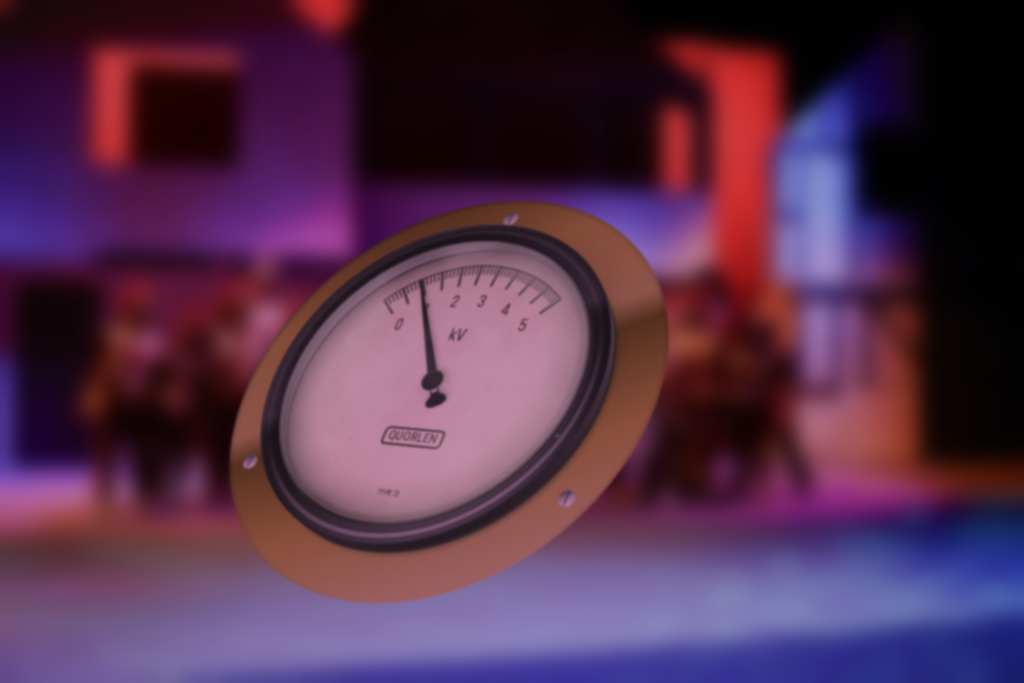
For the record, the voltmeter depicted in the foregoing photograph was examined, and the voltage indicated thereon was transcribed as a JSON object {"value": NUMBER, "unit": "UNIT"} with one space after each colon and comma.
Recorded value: {"value": 1, "unit": "kV"}
